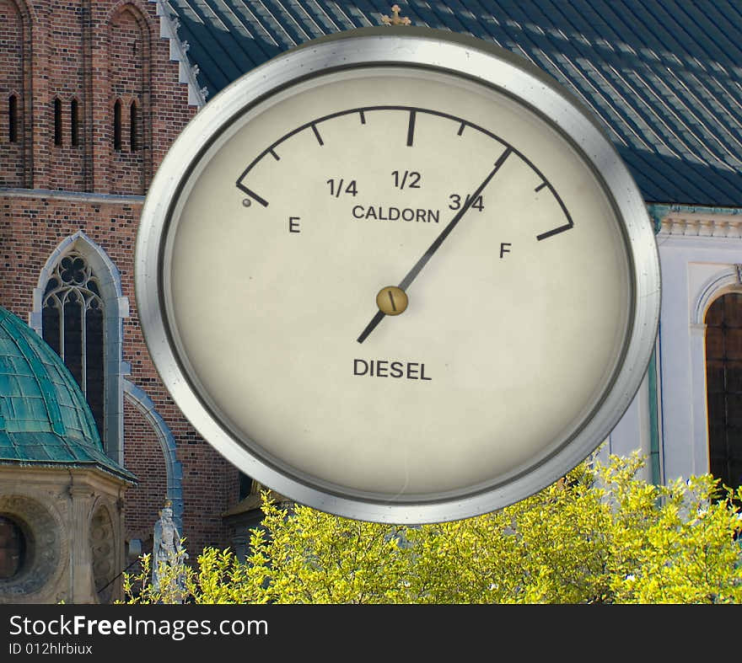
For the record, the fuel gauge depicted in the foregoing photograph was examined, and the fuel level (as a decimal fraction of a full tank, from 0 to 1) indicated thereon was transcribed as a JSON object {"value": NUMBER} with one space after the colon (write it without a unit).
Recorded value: {"value": 0.75}
